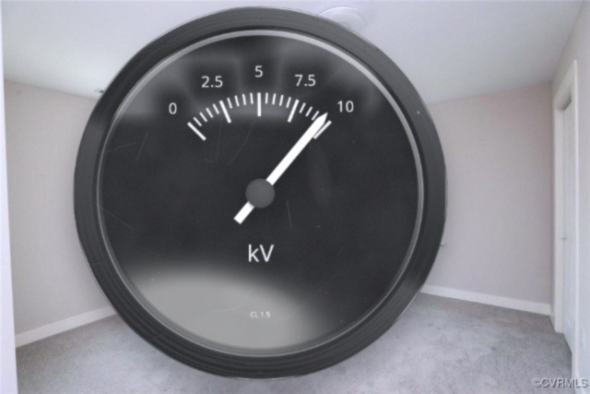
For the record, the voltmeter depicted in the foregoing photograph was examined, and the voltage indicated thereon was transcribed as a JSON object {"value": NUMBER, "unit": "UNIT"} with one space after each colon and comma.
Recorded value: {"value": 9.5, "unit": "kV"}
